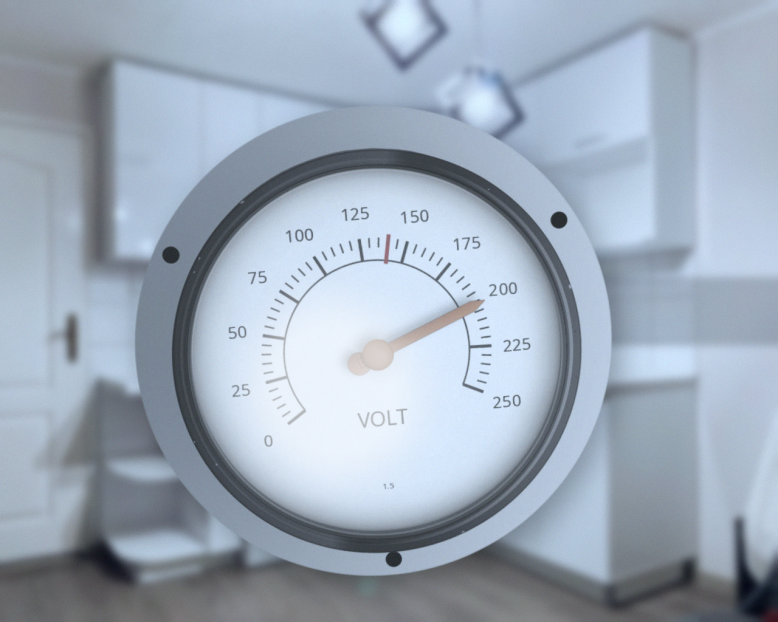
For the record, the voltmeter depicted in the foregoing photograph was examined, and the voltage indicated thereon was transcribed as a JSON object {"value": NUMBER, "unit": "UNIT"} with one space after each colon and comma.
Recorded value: {"value": 200, "unit": "V"}
